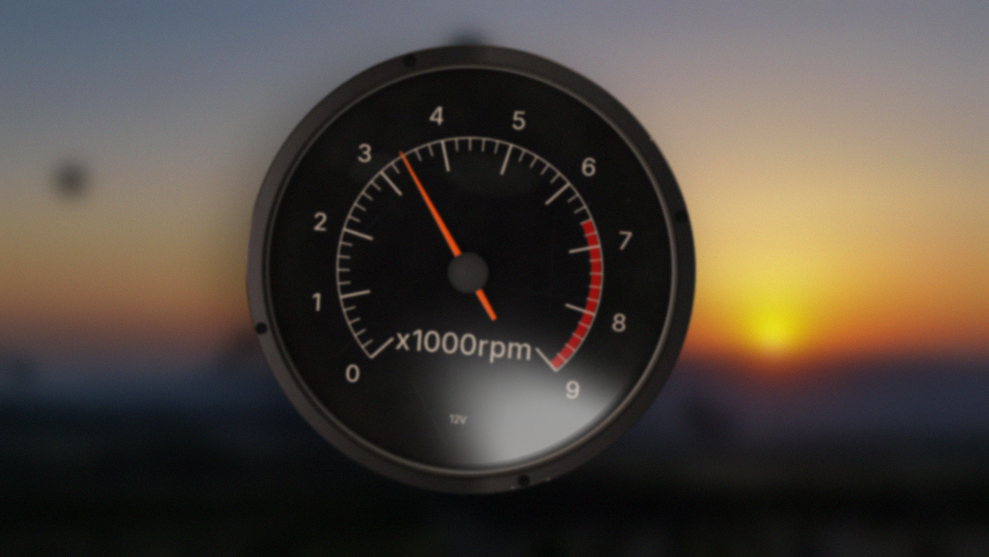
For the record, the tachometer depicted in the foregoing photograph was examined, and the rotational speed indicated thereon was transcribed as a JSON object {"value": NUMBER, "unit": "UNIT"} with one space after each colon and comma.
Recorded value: {"value": 3400, "unit": "rpm"}
